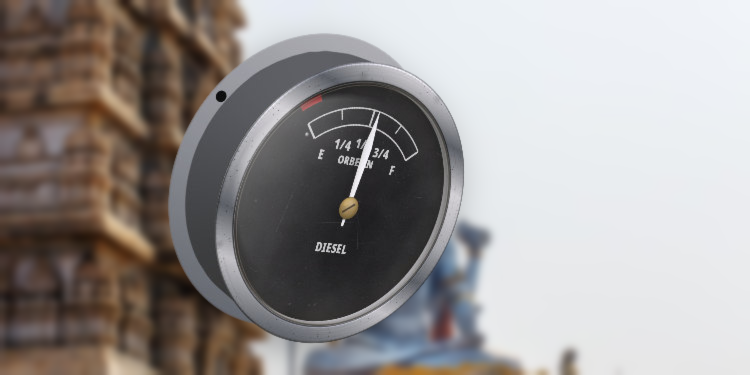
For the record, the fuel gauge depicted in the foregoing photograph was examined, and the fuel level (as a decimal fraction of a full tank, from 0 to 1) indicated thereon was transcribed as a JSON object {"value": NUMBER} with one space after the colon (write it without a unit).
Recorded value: {"value": 0.5}
